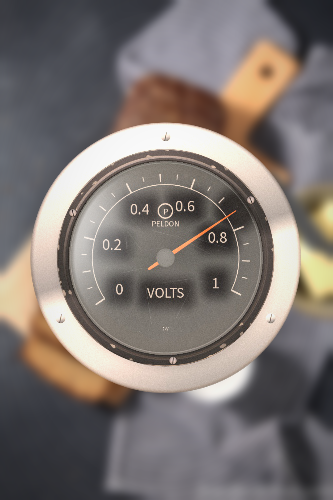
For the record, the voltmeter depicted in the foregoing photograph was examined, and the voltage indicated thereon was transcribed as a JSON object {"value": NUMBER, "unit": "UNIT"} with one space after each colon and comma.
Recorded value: {"value": 0.75, "unit": "V"}
